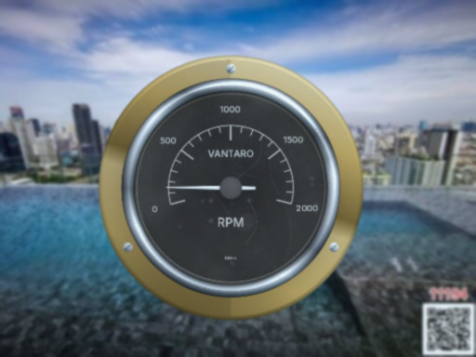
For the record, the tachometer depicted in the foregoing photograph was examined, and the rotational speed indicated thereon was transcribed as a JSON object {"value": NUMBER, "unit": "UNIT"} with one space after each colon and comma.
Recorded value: {"value": 150, "unit": "rpm"}
